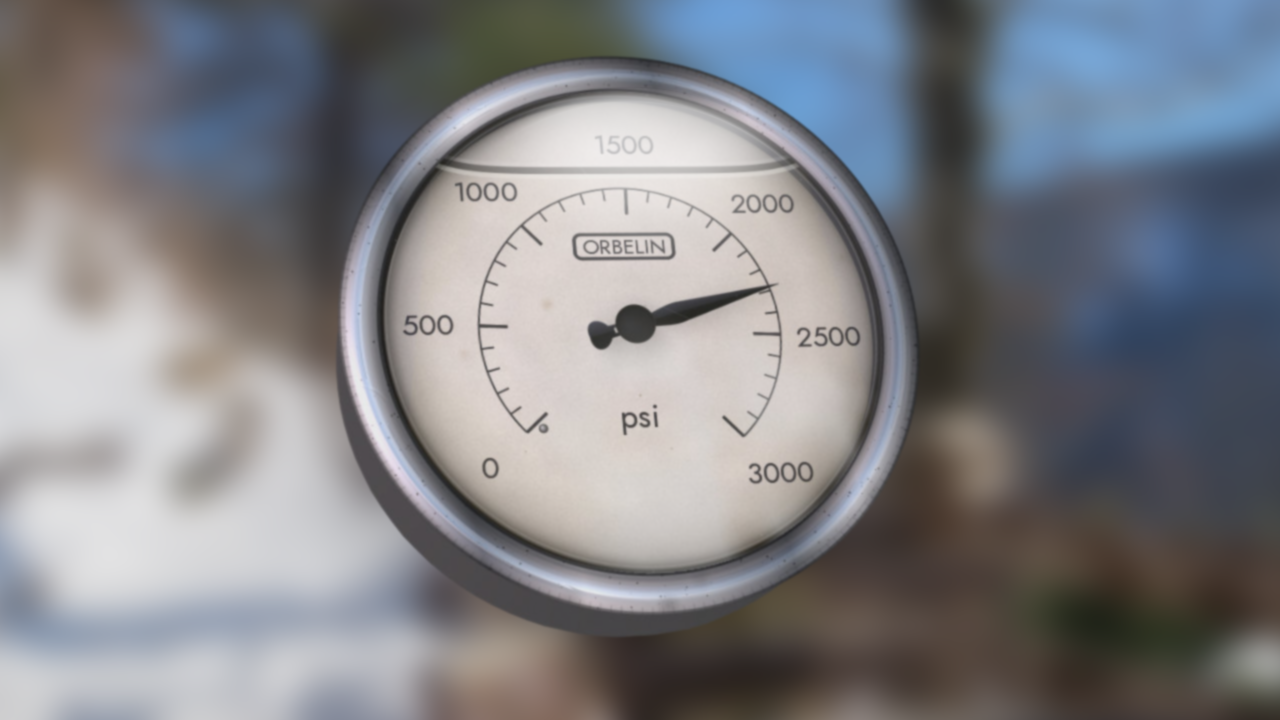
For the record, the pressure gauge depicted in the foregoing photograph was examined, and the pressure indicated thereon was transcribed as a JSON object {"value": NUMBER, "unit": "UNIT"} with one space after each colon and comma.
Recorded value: {"value": 2300, "unit": "psi"}
